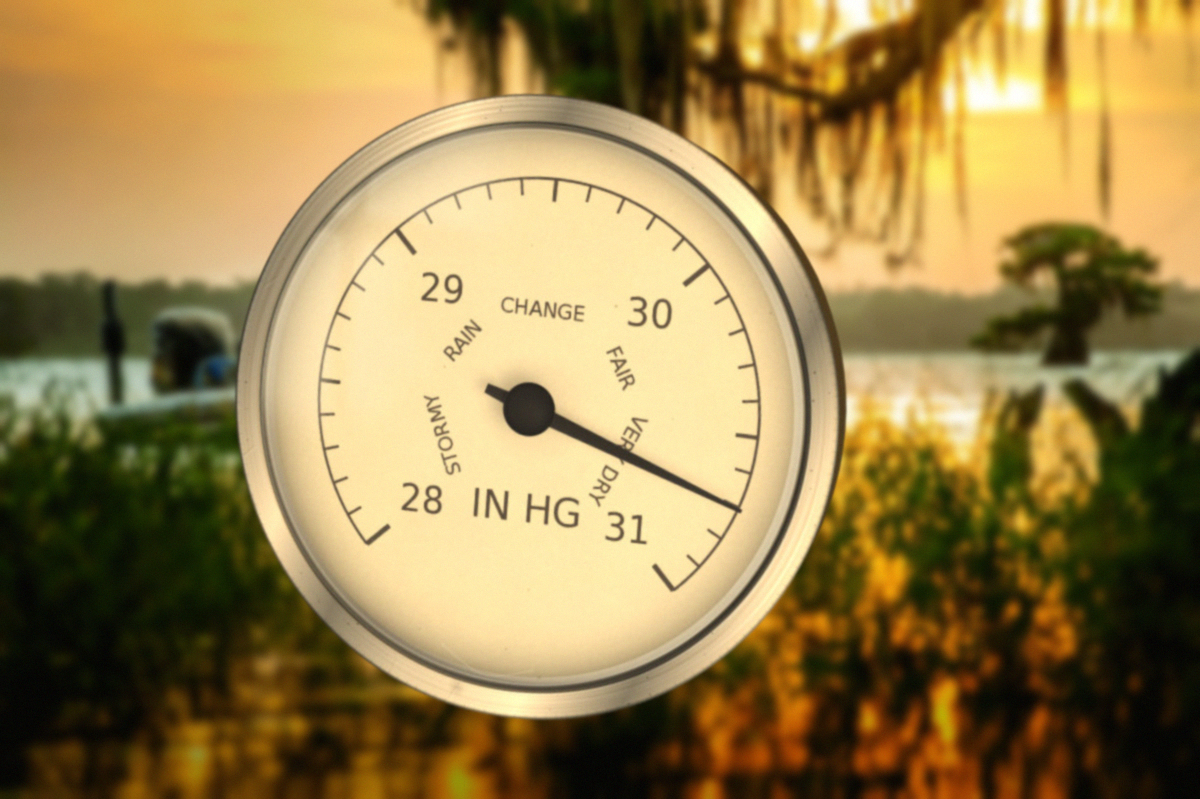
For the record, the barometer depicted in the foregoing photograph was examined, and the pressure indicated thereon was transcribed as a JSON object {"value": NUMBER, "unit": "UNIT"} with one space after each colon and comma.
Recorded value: {"value": 30.7, "unit": "inHg"}
